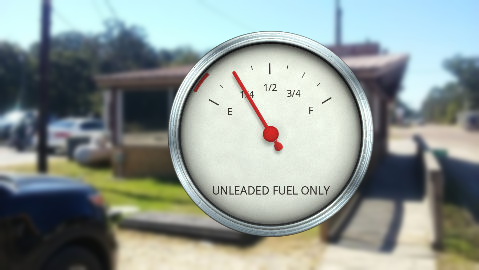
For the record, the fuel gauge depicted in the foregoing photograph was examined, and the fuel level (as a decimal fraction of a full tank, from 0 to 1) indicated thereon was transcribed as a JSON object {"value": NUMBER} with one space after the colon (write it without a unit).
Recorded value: {"value": 0.25}
